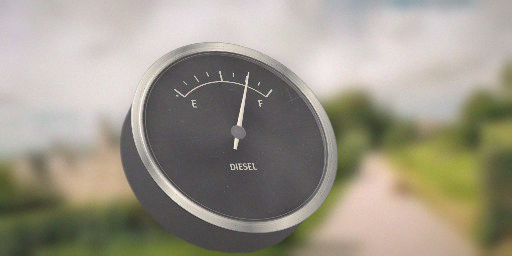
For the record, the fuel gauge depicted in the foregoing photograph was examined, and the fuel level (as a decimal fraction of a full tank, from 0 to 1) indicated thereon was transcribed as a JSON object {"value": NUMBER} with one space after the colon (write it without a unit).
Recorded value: {"value": 0.75}
